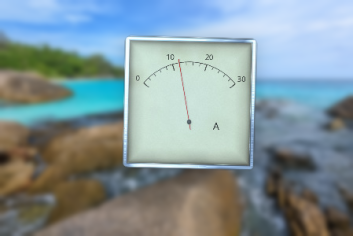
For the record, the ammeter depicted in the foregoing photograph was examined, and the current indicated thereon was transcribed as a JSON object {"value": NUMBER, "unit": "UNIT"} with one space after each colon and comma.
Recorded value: {"value": 12, "unit": "A"}
